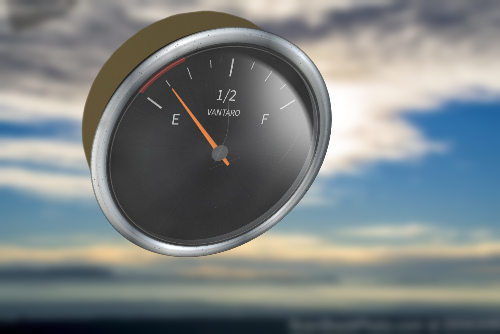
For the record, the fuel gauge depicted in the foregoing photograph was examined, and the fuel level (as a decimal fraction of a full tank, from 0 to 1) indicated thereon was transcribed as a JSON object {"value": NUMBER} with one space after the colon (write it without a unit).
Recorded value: {"value": 0.125}
